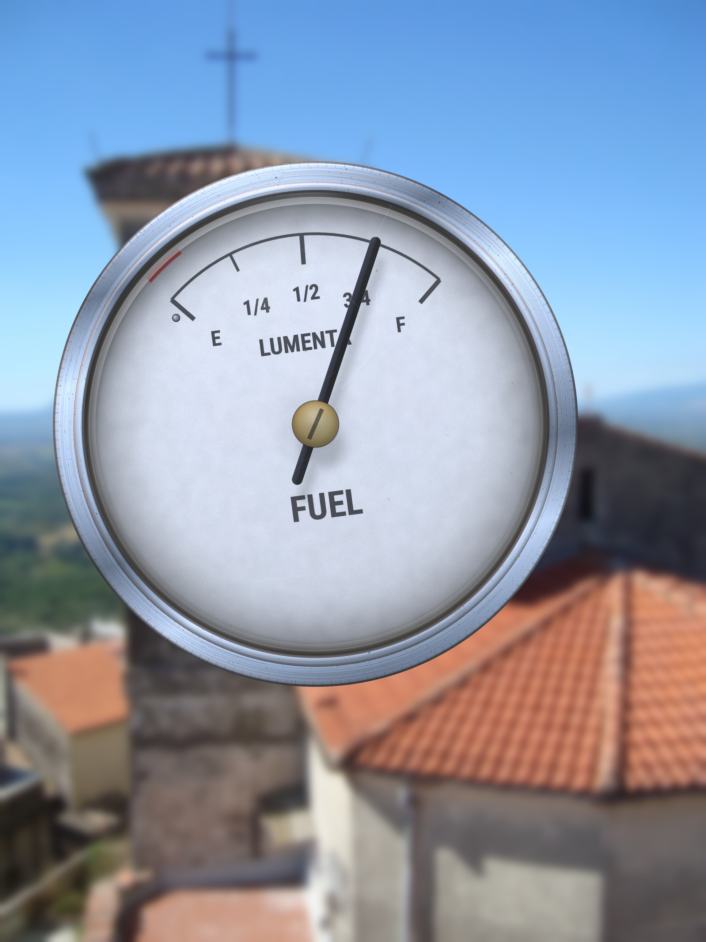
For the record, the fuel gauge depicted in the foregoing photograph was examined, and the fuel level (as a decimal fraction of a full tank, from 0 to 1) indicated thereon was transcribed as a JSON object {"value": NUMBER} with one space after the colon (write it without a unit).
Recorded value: {"value": 0.75}
